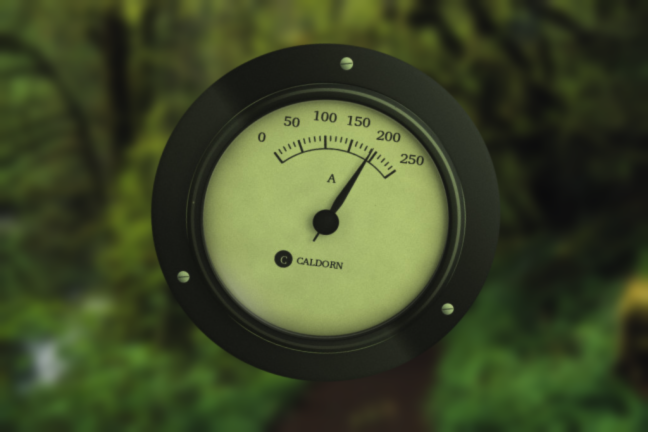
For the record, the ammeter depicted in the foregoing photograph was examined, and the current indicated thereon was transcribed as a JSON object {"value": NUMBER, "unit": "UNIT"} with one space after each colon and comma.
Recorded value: {"value": 190, "unit": "A"}
